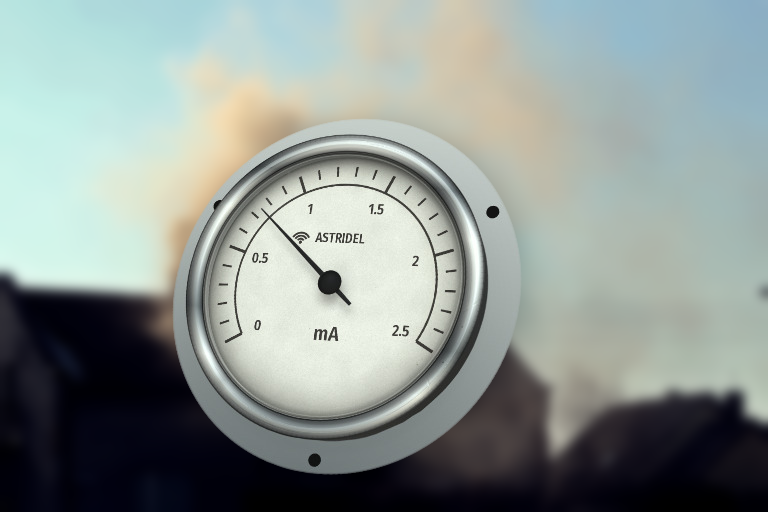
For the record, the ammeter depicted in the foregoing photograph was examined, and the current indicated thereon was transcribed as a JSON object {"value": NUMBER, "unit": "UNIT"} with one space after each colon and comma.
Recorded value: {"value": 0.75, "unit": "mA"}
